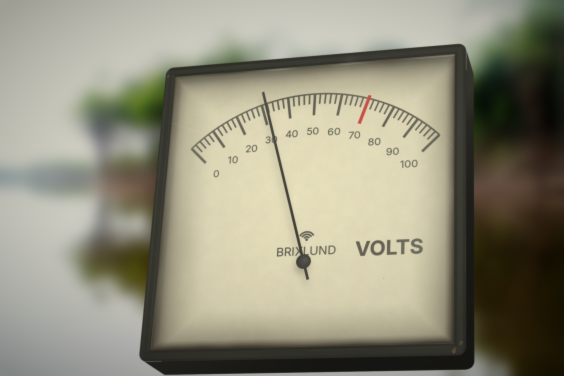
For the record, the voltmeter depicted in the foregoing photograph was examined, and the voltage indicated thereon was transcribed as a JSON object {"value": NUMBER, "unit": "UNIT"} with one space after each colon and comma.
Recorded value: {"value": 32, "unit": "V"}
